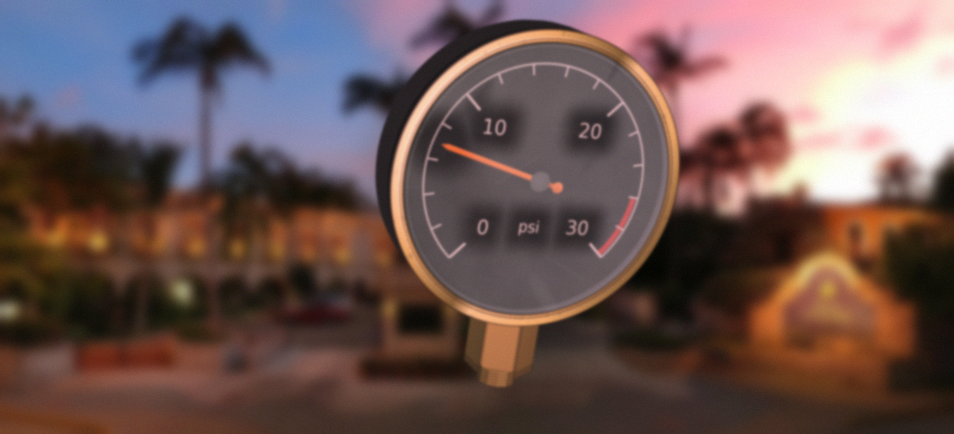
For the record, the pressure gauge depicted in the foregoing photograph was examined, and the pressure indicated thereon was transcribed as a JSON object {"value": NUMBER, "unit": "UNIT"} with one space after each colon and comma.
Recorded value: {"value": 7, "unit": "psi"}
